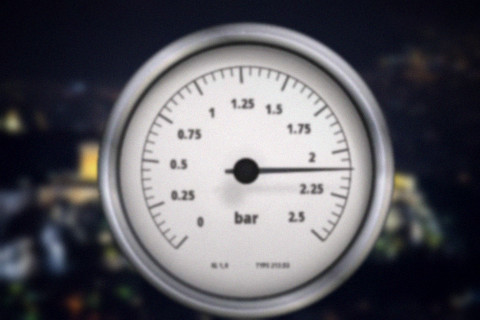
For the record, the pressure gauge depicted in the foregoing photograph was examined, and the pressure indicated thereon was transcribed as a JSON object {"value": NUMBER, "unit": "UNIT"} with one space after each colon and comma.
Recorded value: {"value": 2.1, "unit": "bar"}
